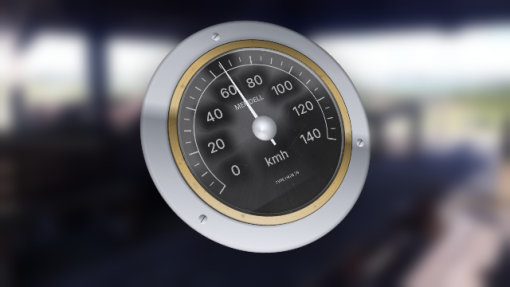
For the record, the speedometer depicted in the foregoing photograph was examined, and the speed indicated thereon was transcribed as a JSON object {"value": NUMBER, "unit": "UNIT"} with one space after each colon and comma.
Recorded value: {"value": 65, "unit": "km/h"}
